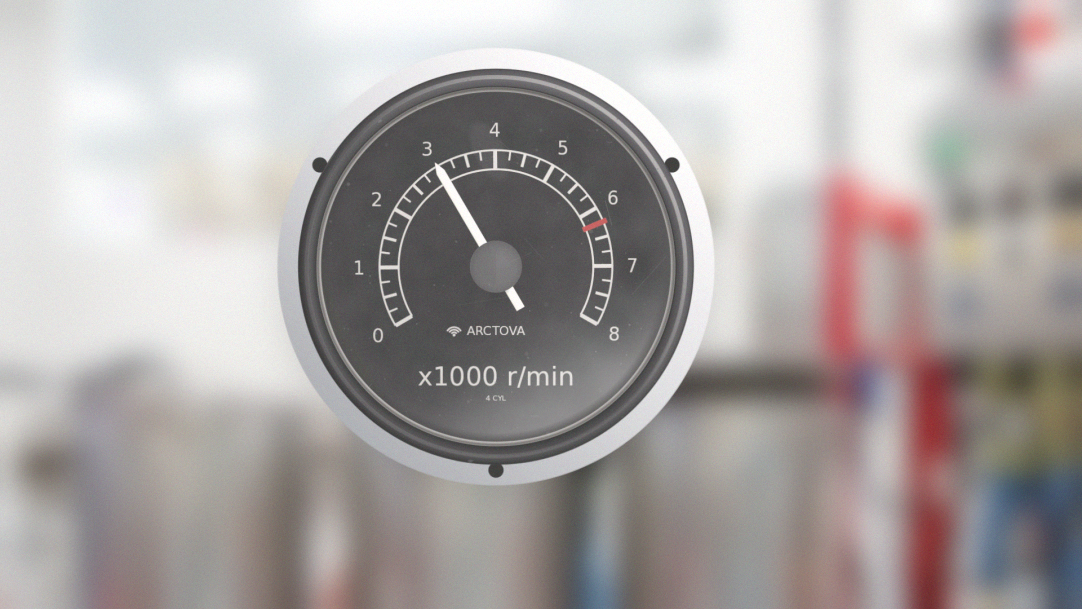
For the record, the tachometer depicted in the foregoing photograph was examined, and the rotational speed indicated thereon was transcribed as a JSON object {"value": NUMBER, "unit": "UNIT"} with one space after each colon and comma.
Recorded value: {"value": 3000, "unit": "rpm"}
